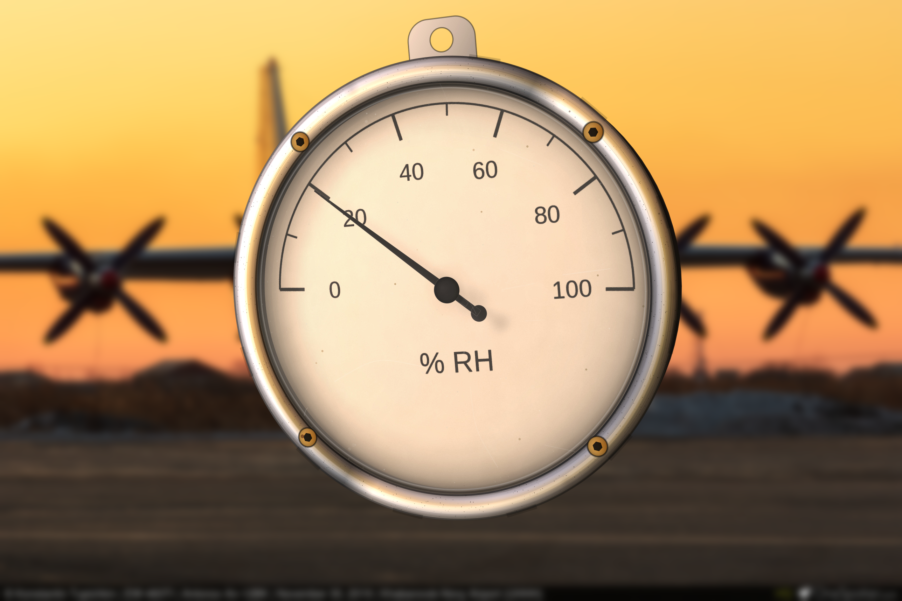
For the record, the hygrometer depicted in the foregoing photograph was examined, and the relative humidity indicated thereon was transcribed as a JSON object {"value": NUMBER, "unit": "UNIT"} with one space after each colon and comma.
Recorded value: {"value": 20, "unit": "%"}
